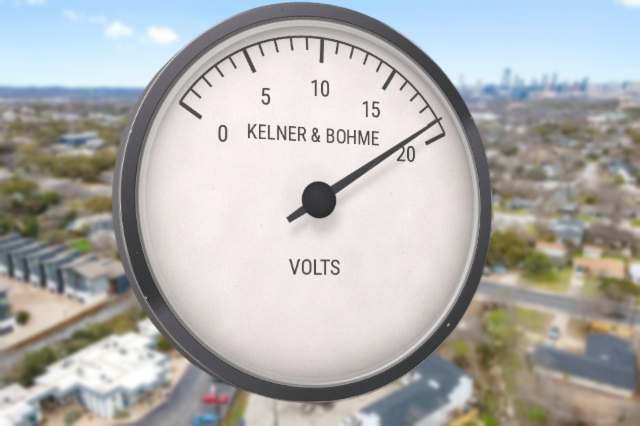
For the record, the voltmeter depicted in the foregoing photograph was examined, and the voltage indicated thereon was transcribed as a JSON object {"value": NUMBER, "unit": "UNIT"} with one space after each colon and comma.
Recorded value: {"value": 19, "unit": "V"}
